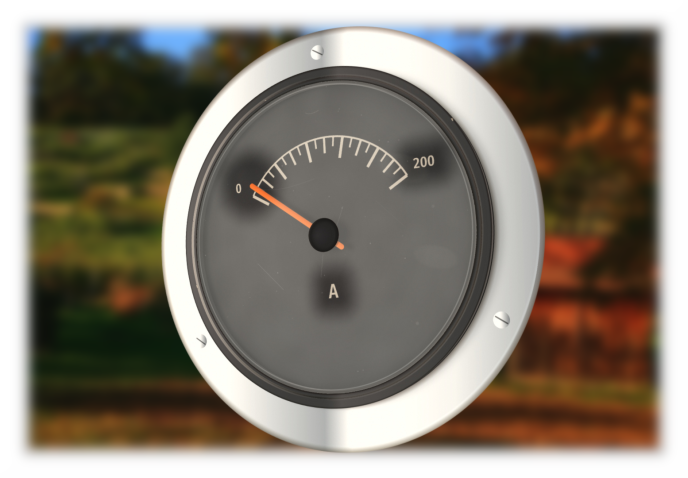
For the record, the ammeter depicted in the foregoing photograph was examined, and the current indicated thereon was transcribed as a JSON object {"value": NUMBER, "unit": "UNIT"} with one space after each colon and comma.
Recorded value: {"value": 10, "unit": "A"}
